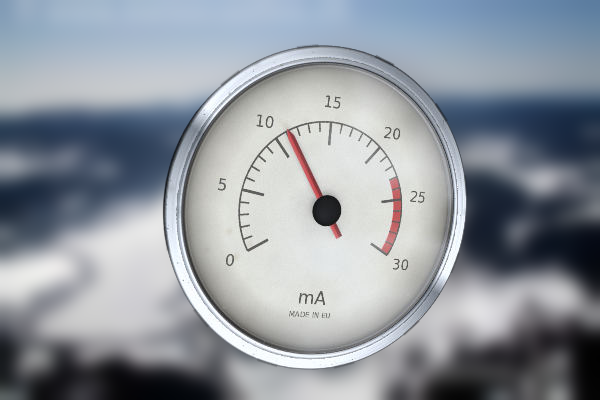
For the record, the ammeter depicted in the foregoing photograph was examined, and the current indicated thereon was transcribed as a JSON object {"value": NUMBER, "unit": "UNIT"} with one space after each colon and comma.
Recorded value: {"value": 11, "unit": "mA"}
